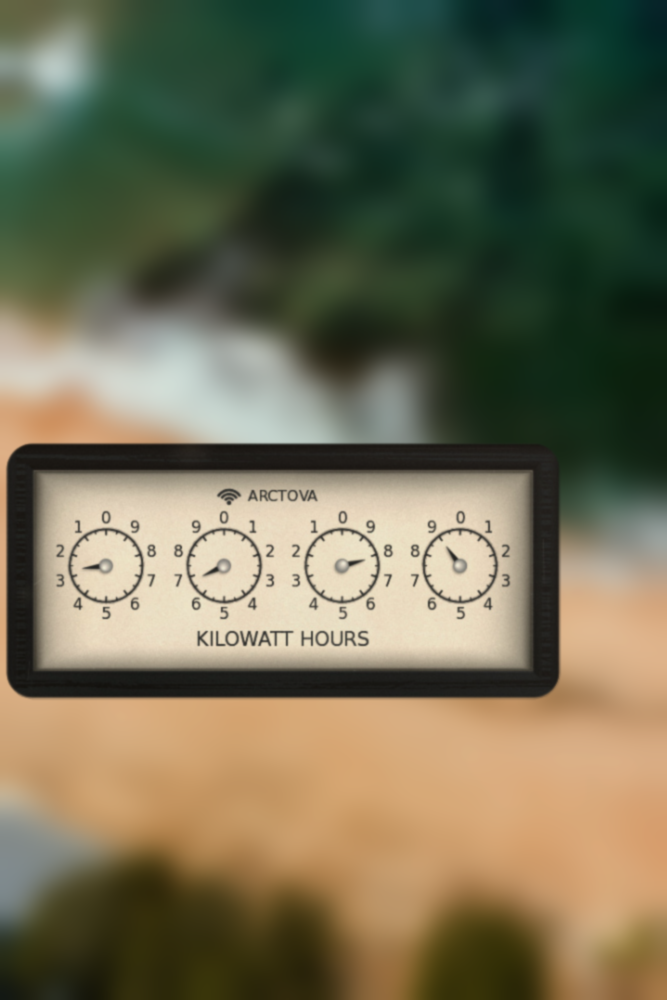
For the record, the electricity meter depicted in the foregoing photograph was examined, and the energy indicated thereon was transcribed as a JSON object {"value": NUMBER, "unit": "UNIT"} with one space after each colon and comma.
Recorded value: {"value": 2679, "unit": "kWh"}
